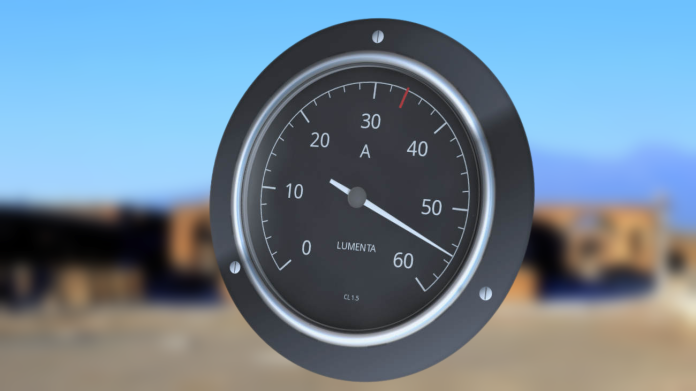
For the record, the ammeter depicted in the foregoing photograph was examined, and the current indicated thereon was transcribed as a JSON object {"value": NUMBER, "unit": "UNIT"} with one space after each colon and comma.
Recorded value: {"value": 55, "unit": "A"}
